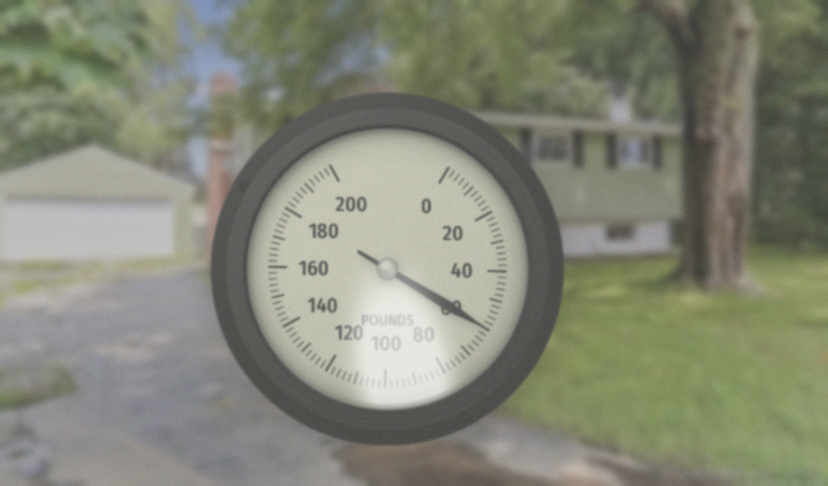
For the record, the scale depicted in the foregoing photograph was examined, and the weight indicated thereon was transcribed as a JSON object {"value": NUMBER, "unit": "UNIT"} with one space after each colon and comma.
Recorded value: {"value": 60, "unit": "lb"}
